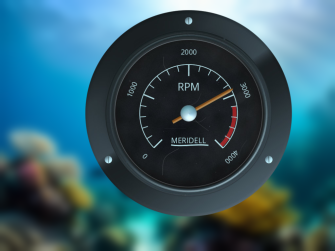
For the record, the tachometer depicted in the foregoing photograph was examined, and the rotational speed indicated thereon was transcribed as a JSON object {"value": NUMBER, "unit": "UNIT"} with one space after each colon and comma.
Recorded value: {"value": 2900, "unit": "rpm"}
